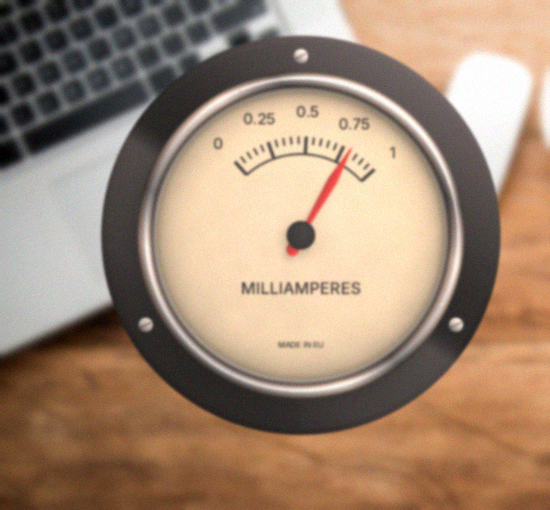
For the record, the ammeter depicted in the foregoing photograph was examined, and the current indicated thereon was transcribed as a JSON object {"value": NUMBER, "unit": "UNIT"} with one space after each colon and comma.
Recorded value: {"value": 0.8, "unit": "mA"}
